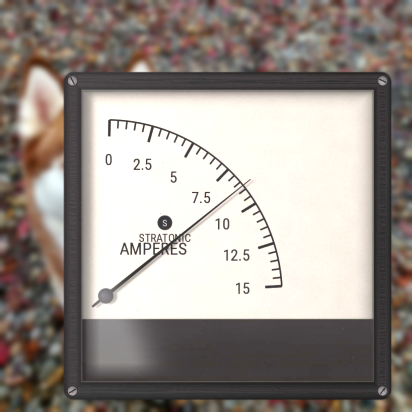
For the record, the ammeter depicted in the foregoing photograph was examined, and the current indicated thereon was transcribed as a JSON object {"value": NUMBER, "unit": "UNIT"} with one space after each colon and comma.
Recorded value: {"value": 8.75, "unit": "A"}
